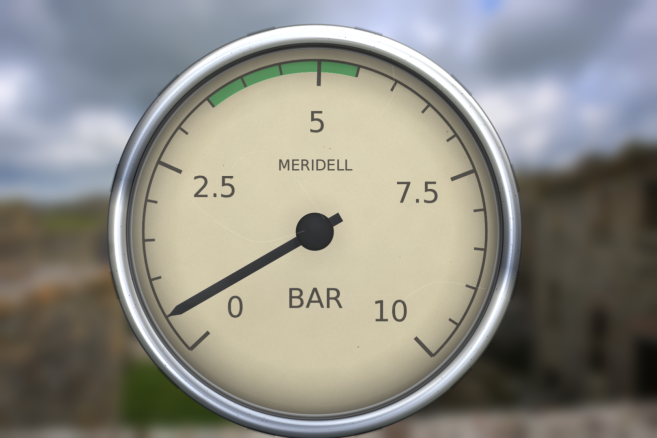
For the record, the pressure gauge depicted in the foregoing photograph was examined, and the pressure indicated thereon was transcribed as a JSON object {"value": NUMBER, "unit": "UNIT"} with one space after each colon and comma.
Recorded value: {"value": 0.5, "unit": "bar"}
